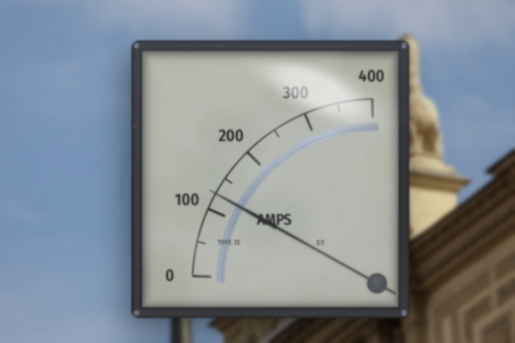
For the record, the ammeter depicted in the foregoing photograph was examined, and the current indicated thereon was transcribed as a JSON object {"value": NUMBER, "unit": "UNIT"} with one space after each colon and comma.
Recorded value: {"value": 125, "unit": "A"}
